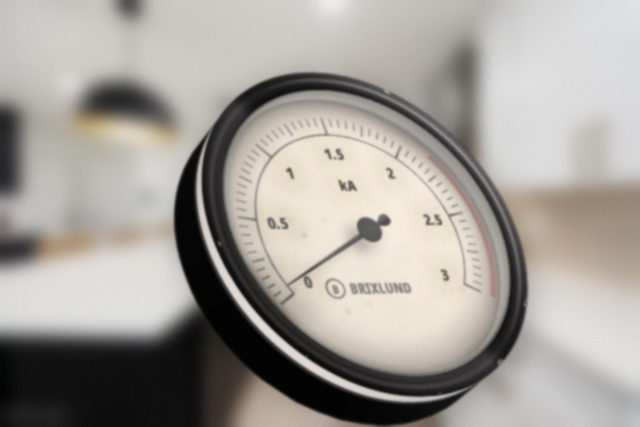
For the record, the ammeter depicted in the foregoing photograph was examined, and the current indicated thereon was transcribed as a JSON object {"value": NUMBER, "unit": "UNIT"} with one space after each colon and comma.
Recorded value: {"value": 0.05, "unit": "kA"}
